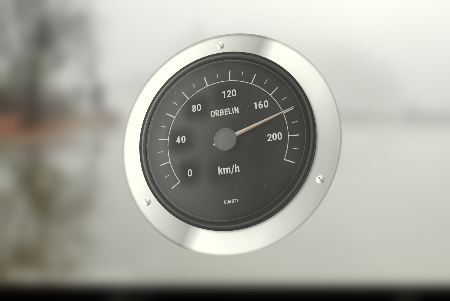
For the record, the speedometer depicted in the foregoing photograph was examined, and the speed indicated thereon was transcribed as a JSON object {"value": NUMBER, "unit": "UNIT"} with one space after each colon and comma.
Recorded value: {"value": 180, "unit": "km/h"}
